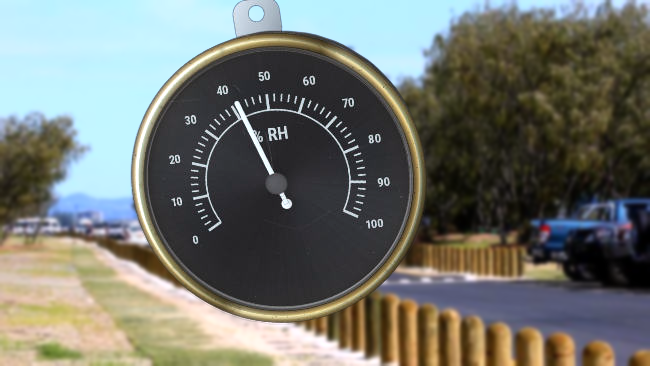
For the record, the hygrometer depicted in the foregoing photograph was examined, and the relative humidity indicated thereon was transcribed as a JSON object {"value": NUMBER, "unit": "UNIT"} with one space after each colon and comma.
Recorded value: {"value": 42, "unit": "%"}
